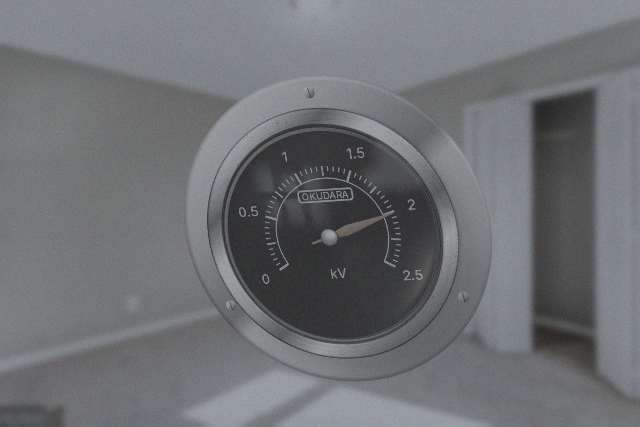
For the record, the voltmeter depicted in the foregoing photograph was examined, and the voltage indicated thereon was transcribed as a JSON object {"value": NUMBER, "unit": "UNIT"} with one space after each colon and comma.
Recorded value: {"value": 2, "unit": "kV"}
